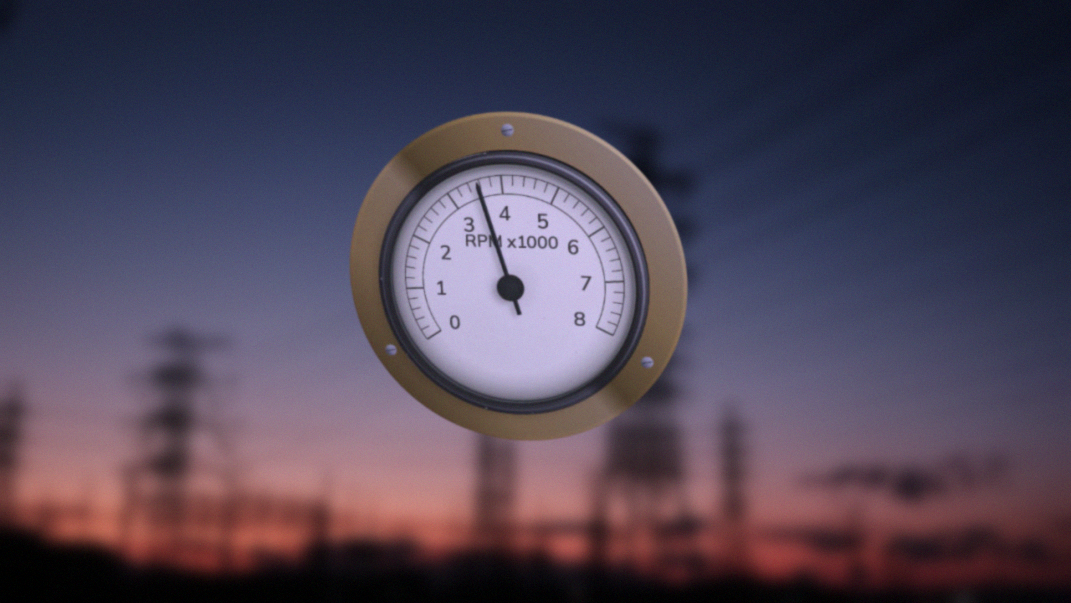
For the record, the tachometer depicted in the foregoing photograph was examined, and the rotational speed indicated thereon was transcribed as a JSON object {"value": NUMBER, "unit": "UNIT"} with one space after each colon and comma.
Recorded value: {"value": 3600, "unit": "rpm"}
